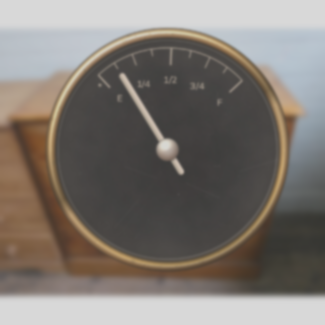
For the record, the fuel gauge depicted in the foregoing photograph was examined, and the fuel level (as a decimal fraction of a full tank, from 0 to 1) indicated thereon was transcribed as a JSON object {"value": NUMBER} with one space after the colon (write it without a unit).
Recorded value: {"value": 0.125}
